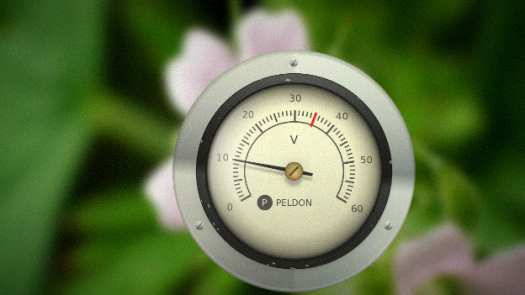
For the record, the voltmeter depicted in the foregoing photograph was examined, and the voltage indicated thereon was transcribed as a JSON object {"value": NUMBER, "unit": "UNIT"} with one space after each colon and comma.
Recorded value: {"value": 10, "unit": "V"}
